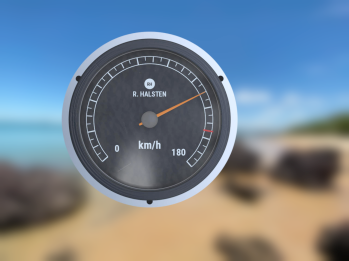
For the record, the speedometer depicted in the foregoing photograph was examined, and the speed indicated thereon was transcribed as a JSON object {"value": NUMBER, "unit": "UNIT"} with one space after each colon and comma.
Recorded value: {"value": 130, "unit": "km/h"}
